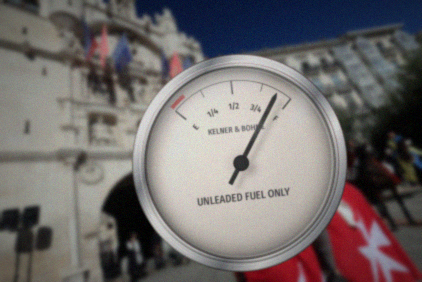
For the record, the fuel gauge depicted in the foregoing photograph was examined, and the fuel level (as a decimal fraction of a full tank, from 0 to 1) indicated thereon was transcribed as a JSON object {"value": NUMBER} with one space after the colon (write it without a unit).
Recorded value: {"value": 0.875}
